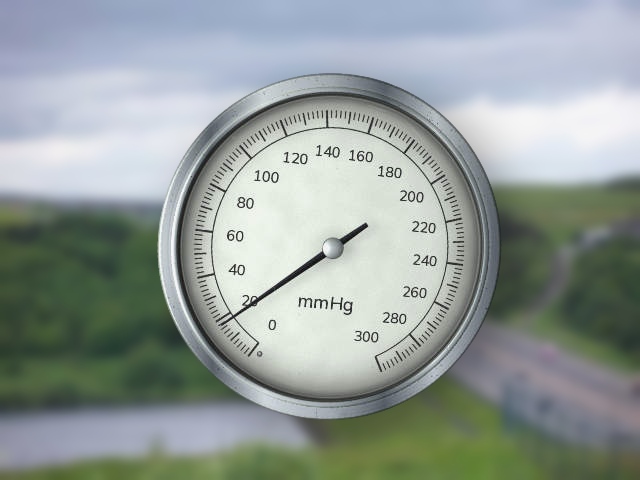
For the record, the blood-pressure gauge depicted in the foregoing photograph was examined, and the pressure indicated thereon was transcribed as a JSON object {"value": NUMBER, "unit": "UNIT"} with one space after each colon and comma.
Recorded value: {"value": 18, "unit": "mmHg"}
